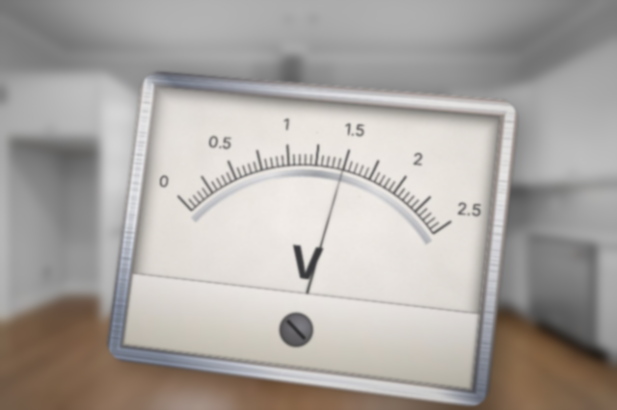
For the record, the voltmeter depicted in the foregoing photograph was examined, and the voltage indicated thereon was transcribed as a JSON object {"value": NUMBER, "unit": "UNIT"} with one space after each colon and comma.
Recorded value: {"value": 1.5, "unit": "V"}
